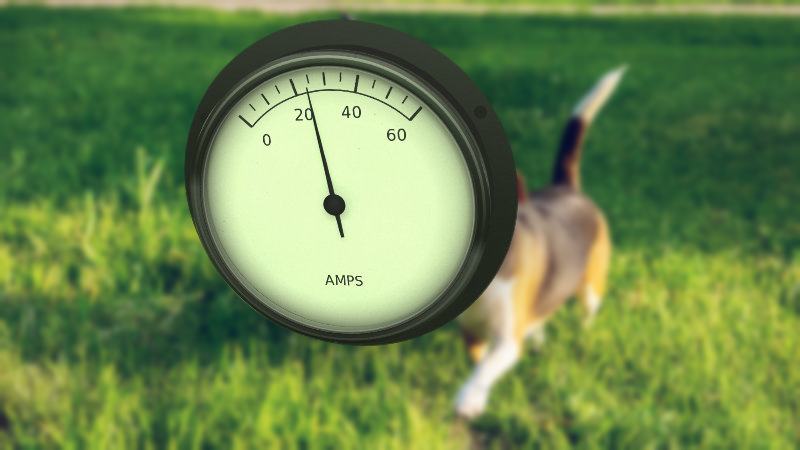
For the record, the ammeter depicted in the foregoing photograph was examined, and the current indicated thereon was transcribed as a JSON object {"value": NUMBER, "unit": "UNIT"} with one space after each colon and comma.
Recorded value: {"value": 25, "unit": "A"}
